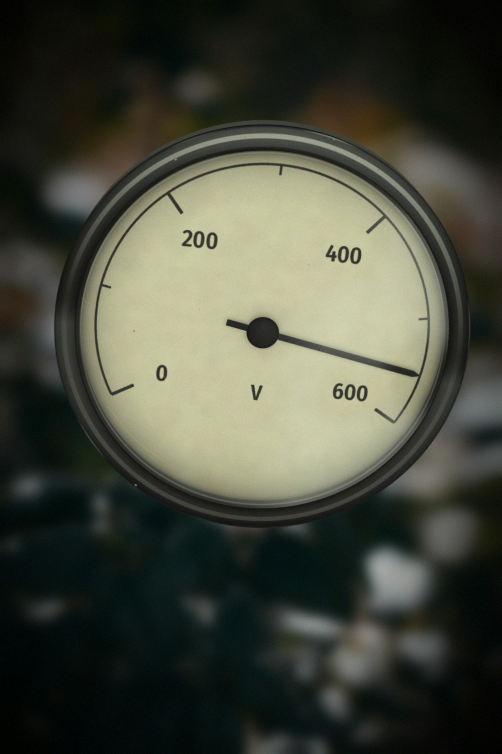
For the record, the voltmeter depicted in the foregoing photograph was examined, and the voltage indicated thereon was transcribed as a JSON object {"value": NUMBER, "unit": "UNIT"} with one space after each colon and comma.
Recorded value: {"value": 550, "unit": "V"}
